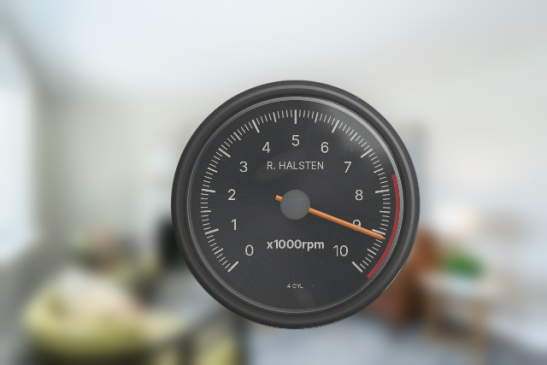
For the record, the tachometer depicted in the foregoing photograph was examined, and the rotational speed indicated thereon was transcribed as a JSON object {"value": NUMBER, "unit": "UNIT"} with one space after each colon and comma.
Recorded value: {"value": 9100, "unit": "rpm"}
